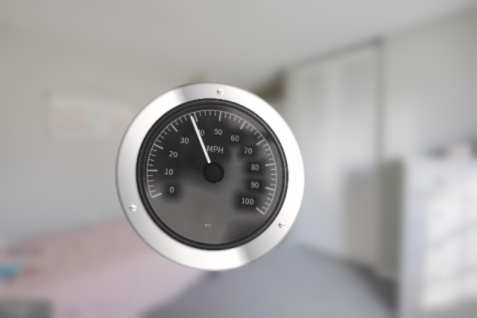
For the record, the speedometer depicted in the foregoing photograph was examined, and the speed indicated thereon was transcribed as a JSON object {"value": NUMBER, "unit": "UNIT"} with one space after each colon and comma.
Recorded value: {"value": 38, "unit": "mph"}
